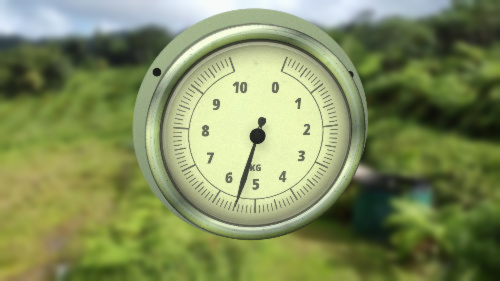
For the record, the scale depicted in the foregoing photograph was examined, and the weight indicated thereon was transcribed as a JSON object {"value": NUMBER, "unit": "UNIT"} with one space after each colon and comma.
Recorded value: {"value": 5.5, "unit": "kg"}
